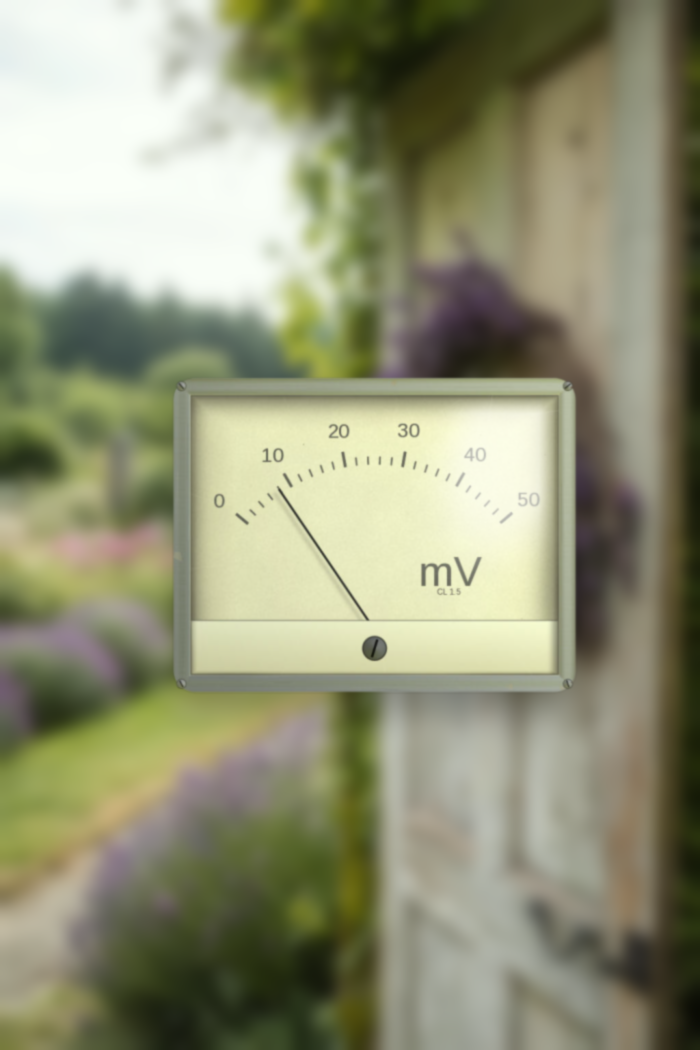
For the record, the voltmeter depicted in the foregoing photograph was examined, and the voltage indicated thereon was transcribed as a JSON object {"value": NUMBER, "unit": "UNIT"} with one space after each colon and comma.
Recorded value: {"value": 8, "unit": "mV"}
